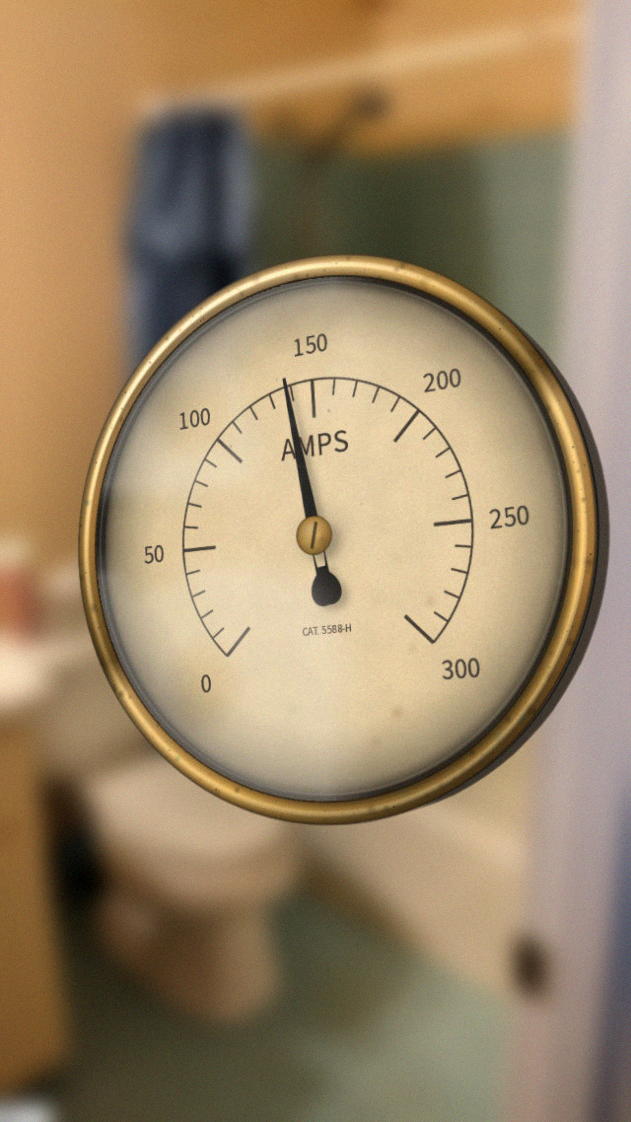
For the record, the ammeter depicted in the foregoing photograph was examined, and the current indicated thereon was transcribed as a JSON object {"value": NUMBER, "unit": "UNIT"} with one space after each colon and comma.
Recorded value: {"value": 140, "unit": "A"}
